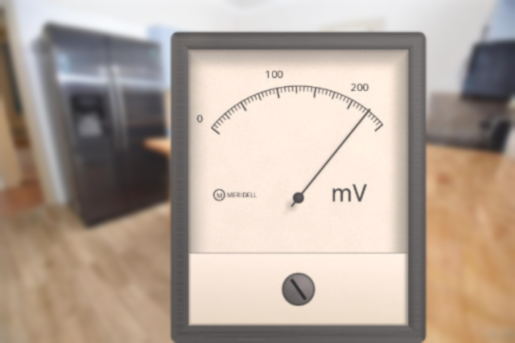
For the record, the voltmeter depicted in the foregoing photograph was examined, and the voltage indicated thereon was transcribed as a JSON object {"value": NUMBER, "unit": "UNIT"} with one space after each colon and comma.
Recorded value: {"value": 225, "unit": "mV"}
